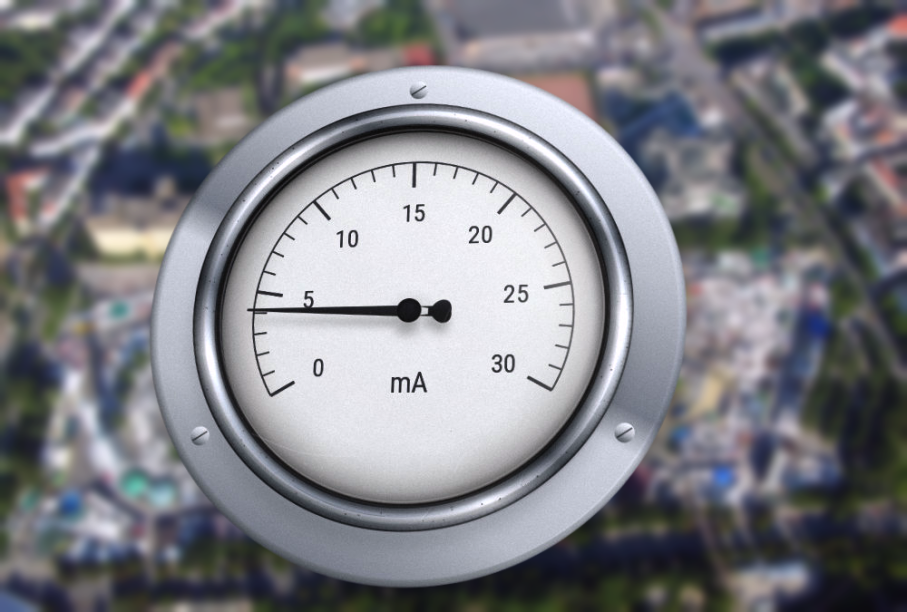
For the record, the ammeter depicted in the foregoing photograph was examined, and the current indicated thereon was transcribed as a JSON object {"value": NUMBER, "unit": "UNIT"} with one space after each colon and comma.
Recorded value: {"value": 4, "unit": "mA"}
